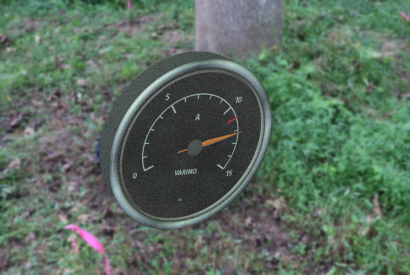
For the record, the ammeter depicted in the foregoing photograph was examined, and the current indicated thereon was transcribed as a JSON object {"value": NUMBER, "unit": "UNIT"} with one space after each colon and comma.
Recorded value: {"value": 12, "unit": "A"}
